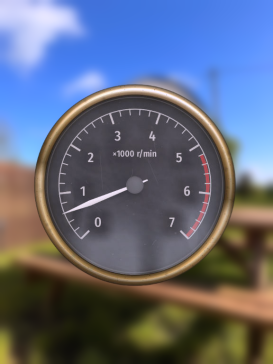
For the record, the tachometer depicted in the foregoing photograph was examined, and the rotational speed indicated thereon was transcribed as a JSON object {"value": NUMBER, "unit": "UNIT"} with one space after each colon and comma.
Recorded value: {"value": 600, "unit": "rpm"}
